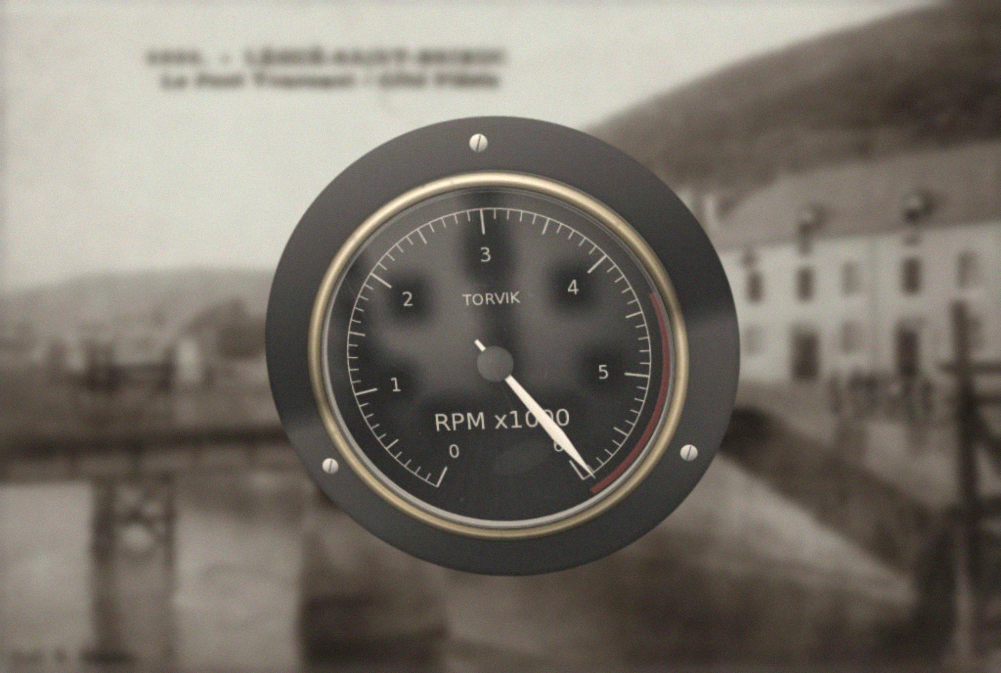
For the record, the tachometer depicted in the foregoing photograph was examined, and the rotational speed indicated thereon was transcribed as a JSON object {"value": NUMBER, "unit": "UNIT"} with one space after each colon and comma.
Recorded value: {"value": 5900, "unit": "rpm"}
